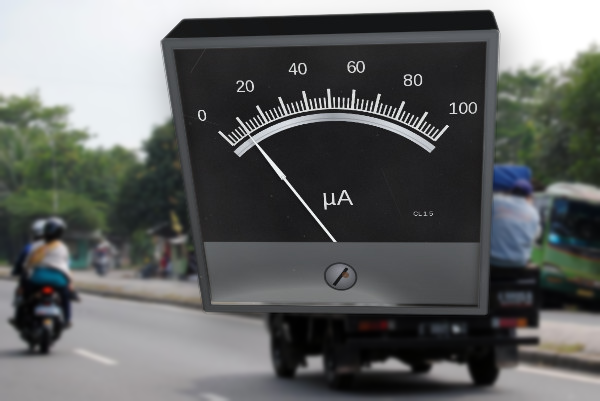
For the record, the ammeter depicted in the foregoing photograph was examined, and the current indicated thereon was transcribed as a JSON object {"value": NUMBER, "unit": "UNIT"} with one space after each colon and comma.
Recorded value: {"value": 10, "unit": "µA"}
